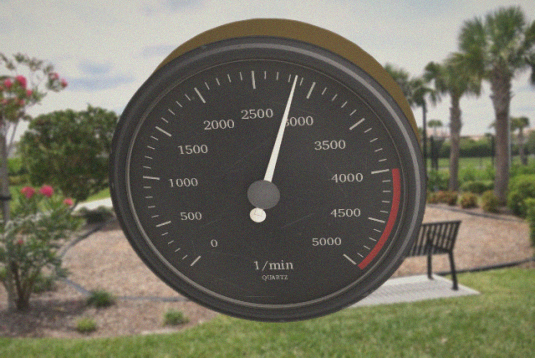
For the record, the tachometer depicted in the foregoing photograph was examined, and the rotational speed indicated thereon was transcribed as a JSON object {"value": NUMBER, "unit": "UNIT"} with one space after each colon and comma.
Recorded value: {"value": 2850, "unit": "rpm"}
